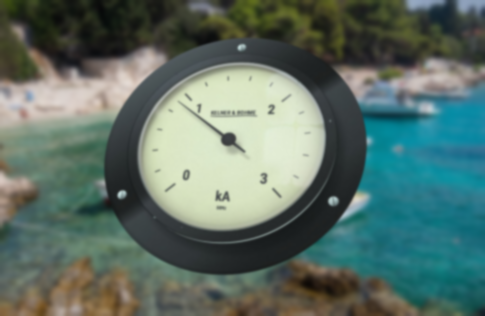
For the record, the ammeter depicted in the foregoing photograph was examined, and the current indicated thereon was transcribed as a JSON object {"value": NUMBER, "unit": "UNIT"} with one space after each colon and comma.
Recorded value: {"value": 0.9, "unit": "kA"}
